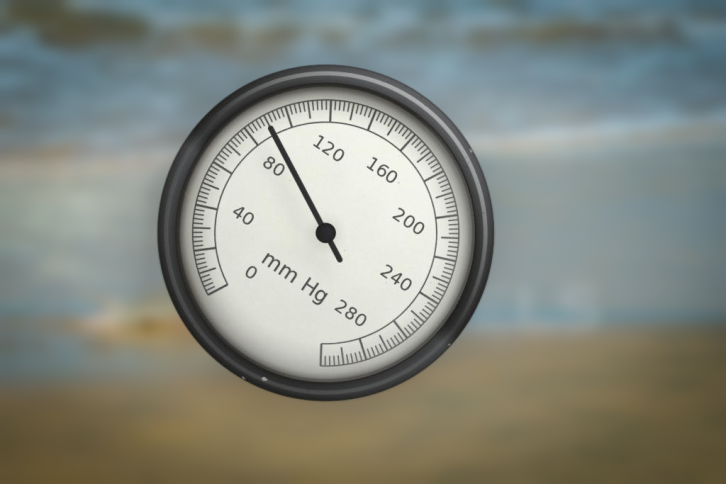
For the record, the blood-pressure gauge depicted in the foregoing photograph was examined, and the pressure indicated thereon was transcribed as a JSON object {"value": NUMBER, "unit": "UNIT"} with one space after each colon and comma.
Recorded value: {"value": 90, "unit": "mmHg"}
